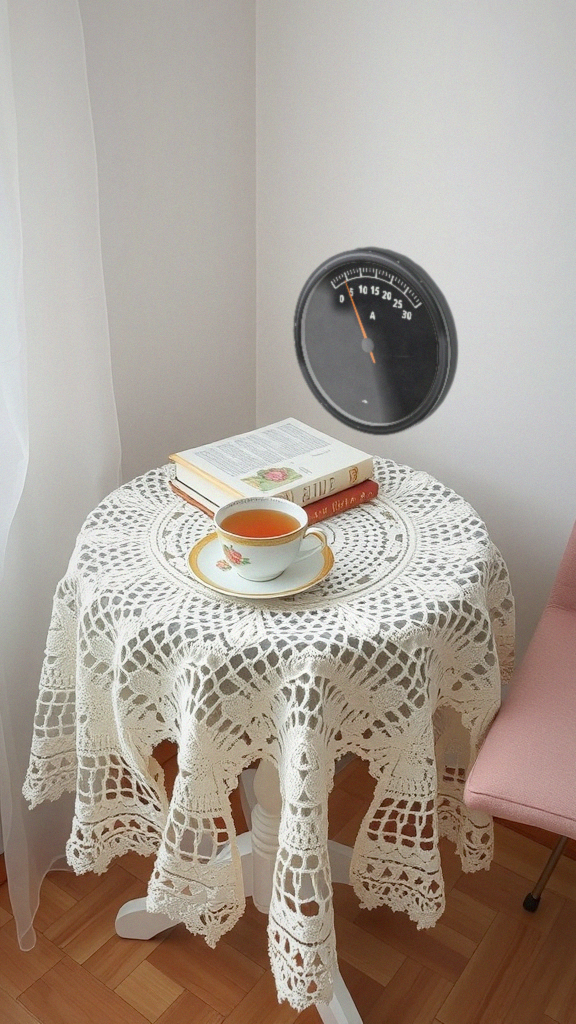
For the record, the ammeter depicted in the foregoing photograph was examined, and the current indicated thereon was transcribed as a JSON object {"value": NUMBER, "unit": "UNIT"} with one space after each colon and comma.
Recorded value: {"value": 5, "unit": "A"}
